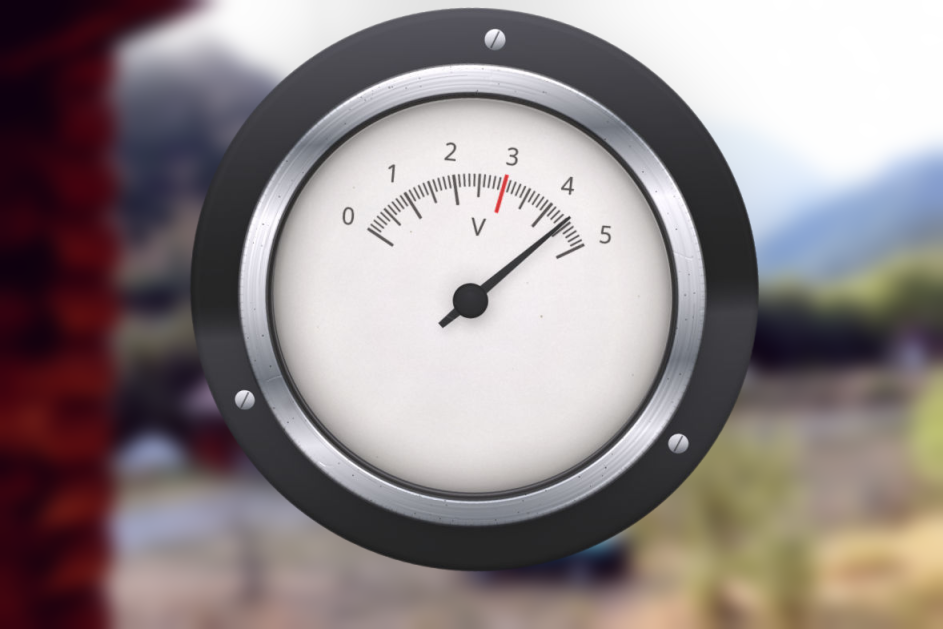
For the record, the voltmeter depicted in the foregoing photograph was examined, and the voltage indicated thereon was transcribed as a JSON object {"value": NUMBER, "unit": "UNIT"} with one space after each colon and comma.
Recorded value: {"value": 4.4, "unit": "V"}
